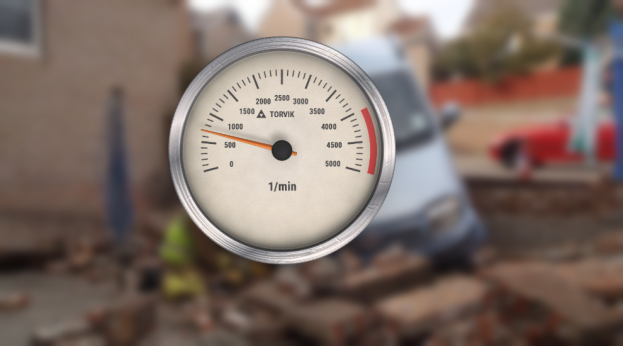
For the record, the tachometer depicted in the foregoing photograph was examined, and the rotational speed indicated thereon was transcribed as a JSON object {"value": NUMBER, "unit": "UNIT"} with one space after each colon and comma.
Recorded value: {"value": 700, "unit": "rpm"}
